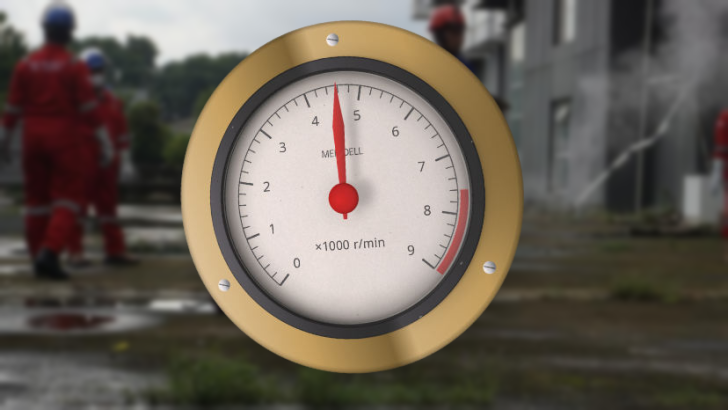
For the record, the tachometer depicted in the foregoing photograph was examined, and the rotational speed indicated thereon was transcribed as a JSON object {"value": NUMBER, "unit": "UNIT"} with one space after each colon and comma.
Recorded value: {"value": 4600, "unit": "rpm"}
